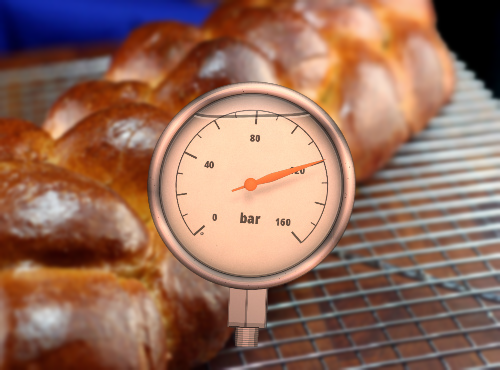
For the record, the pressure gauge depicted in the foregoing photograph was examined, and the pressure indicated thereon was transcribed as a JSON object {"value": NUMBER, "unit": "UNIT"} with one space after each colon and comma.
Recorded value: {"value": 120, "unit": "bar"}
